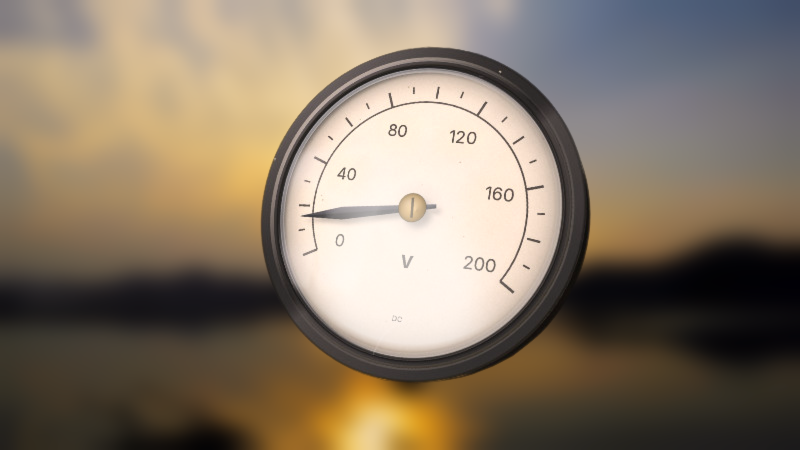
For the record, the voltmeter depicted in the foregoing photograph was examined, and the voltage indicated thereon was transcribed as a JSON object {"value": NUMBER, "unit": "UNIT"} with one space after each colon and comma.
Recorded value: {"value": 15, "unit": "V"}
